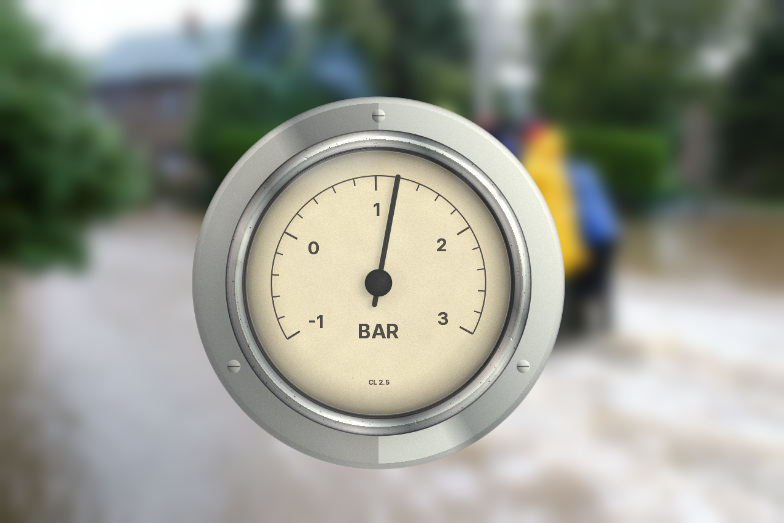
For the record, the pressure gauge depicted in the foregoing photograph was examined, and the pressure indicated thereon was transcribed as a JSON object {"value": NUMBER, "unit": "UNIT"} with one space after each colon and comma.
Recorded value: {"value": 1.2, "unit": "bar"}
